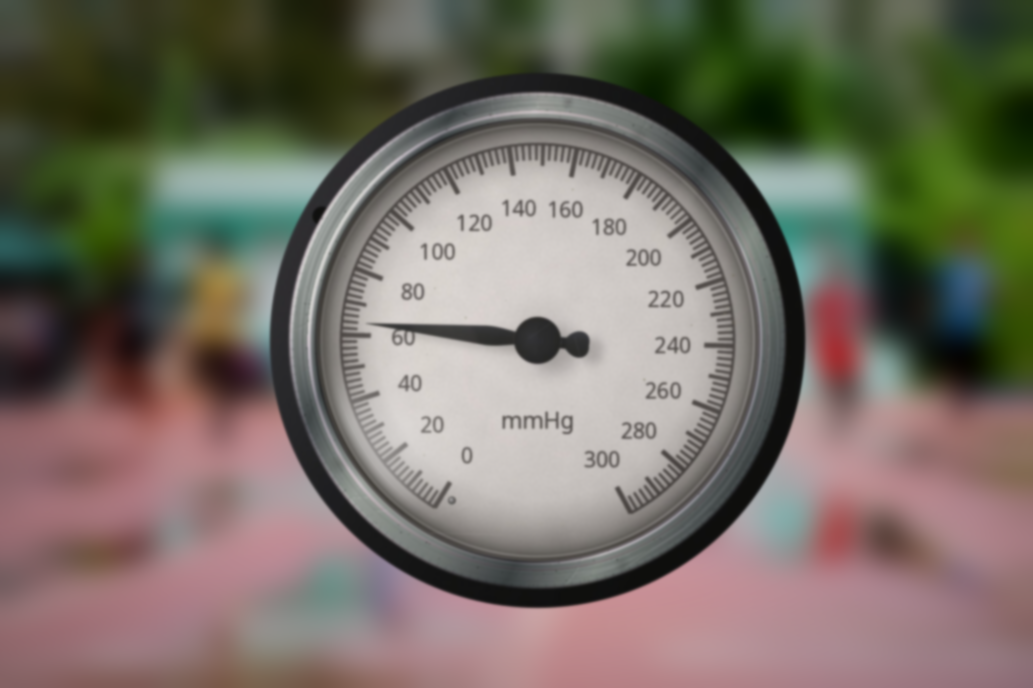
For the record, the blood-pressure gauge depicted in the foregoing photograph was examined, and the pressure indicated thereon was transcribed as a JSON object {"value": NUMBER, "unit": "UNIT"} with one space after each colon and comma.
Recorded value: {"value": 64, "unit": "mmHg"}
